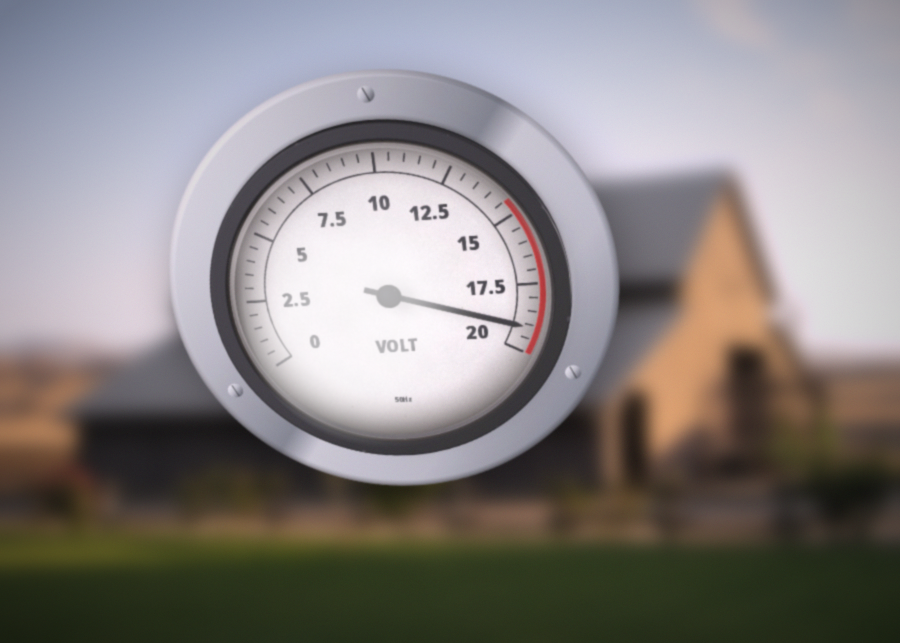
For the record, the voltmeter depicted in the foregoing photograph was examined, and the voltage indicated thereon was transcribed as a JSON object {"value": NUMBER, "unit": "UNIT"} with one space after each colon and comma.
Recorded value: {"value": 19, "unit": "V"}
